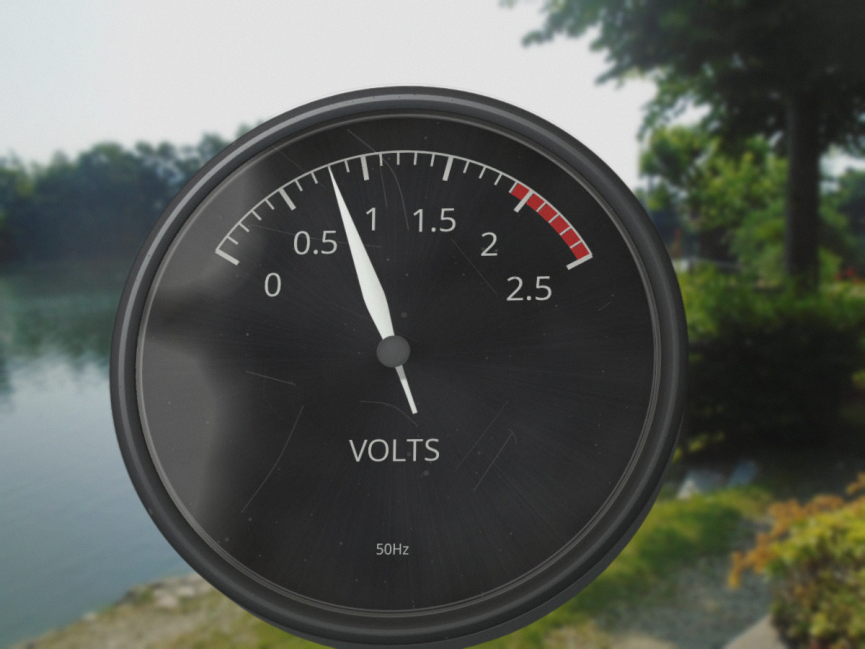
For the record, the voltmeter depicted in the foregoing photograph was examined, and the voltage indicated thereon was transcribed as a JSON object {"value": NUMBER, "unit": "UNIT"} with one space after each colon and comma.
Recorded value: {"value": 0.8, "unit": "V"}
